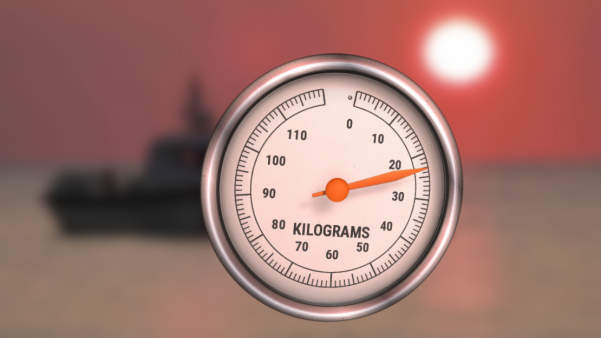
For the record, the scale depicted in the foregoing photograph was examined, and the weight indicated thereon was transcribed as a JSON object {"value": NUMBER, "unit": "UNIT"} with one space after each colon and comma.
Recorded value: {"value": 23, "unit": "kg"}
